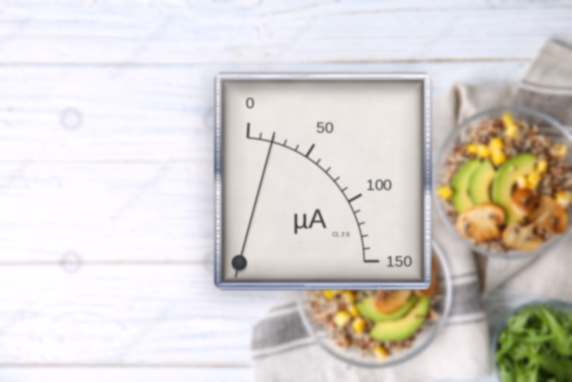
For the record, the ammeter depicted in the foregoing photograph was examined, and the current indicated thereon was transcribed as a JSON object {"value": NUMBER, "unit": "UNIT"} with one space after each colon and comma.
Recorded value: {"value": 20, "unit": "µA"}
